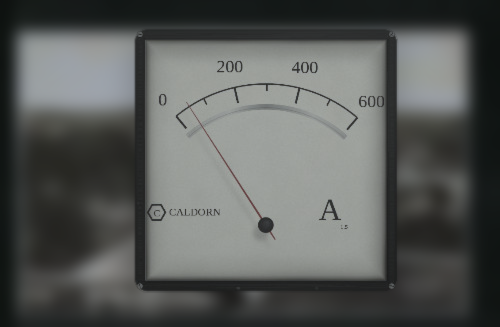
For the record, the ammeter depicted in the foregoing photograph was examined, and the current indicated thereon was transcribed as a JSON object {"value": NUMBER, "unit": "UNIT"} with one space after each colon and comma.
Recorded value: {"value": 50, "unit": "A"}
